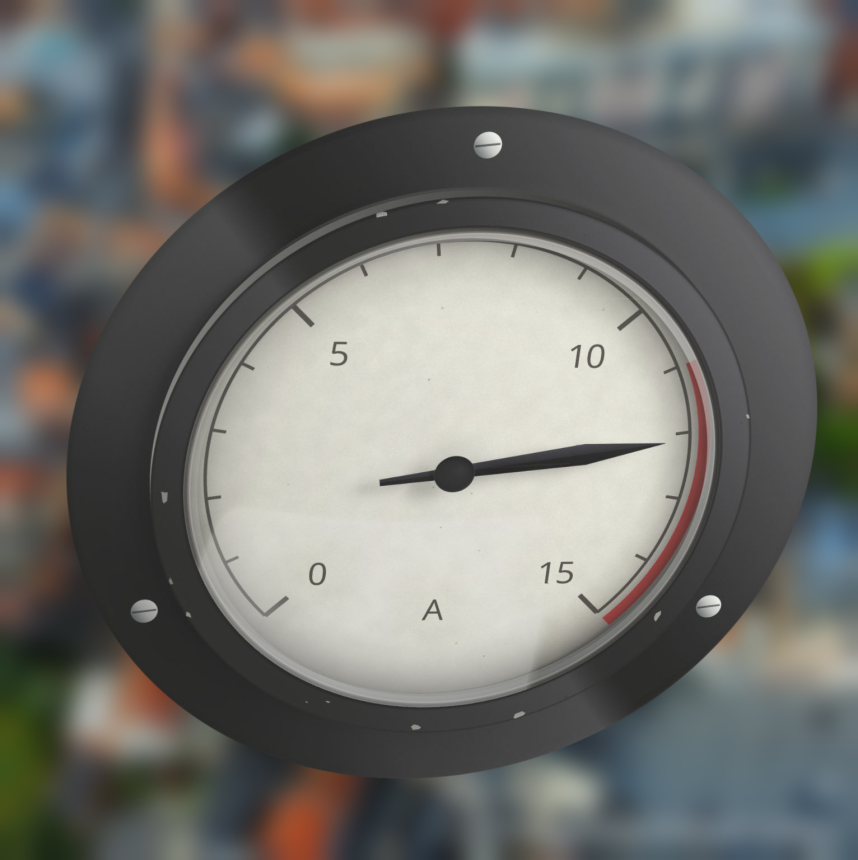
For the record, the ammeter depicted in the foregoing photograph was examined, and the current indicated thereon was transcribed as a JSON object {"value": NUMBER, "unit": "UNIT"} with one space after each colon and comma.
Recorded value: {"value": 12, "unit": "A"}
